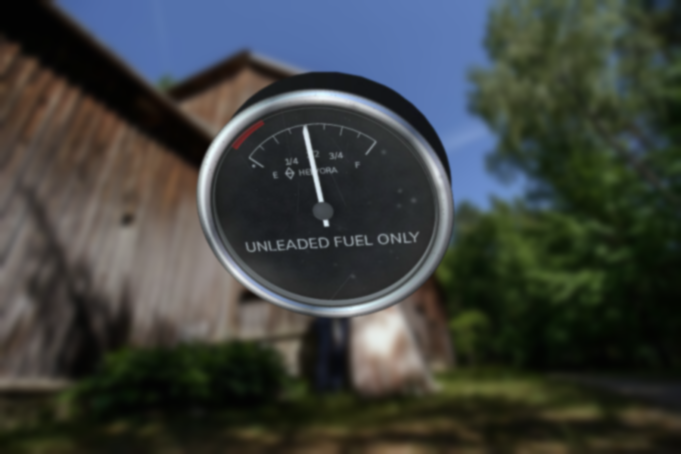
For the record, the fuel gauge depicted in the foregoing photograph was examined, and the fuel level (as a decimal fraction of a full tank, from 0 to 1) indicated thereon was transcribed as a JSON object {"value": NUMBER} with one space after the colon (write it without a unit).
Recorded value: {"value": 0.5}
